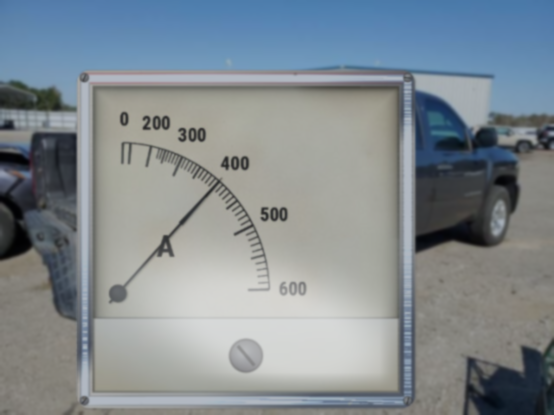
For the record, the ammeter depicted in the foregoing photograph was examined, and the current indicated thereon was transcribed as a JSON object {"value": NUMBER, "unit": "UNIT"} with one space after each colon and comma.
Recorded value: {"value": 400, "unit": "A"}
